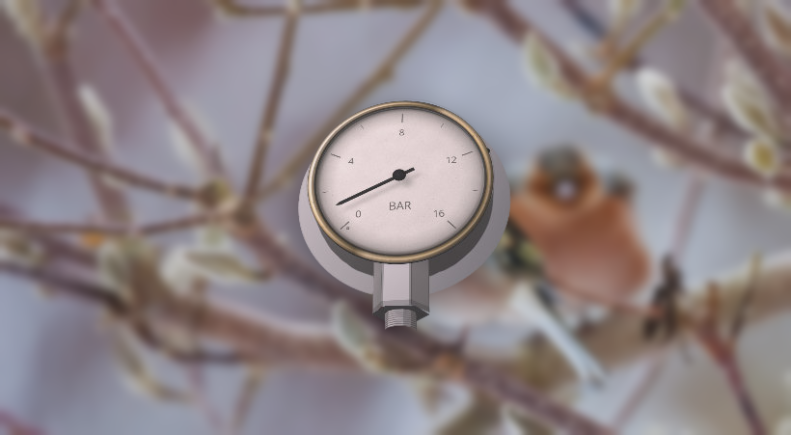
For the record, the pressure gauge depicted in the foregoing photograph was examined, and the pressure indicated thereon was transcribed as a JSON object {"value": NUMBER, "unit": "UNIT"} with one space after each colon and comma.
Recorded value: {"value": 1, "unit": "bar"}
